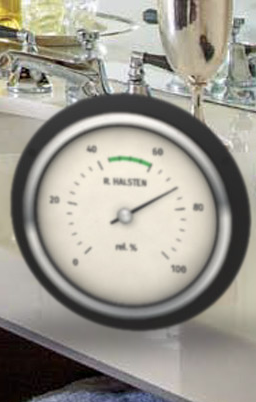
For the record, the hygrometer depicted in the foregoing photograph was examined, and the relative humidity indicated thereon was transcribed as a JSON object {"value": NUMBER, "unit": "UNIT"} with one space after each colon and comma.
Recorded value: {"value": 72, "unit": "%"}
